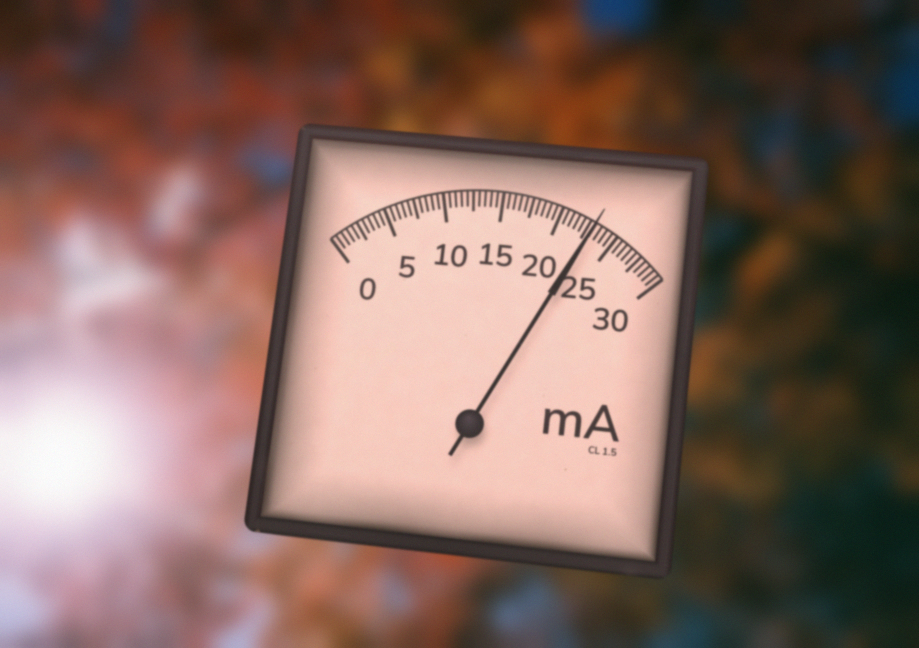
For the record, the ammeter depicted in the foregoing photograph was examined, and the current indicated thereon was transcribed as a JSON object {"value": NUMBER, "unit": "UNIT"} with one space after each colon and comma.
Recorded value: {"value": 23, "unit": "mA"}
